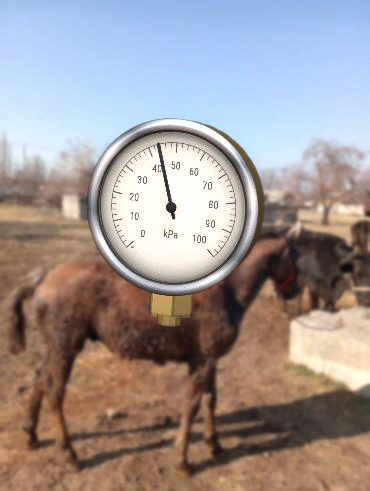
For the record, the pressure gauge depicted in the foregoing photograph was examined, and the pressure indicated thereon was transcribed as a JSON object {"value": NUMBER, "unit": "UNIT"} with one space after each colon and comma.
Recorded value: {"value": 44, "unit": "kPa"}
